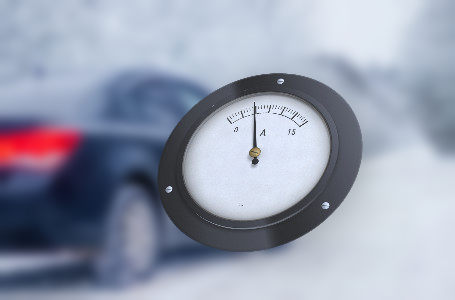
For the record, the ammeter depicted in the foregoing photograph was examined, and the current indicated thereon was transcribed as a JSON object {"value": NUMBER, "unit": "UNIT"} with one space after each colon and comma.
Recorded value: {"value": 5, "unit": "A"}
